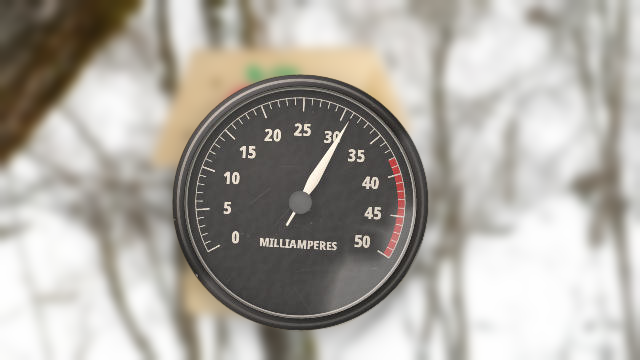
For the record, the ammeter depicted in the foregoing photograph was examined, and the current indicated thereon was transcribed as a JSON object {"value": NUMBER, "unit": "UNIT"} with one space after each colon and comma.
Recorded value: {"value": 31, "unit": "mA"}
